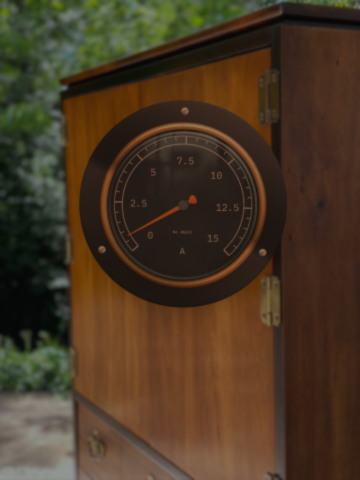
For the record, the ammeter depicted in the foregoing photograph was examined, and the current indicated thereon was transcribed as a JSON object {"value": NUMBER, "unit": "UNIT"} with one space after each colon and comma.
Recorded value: {"value": 0.75, "unit": "A"}
